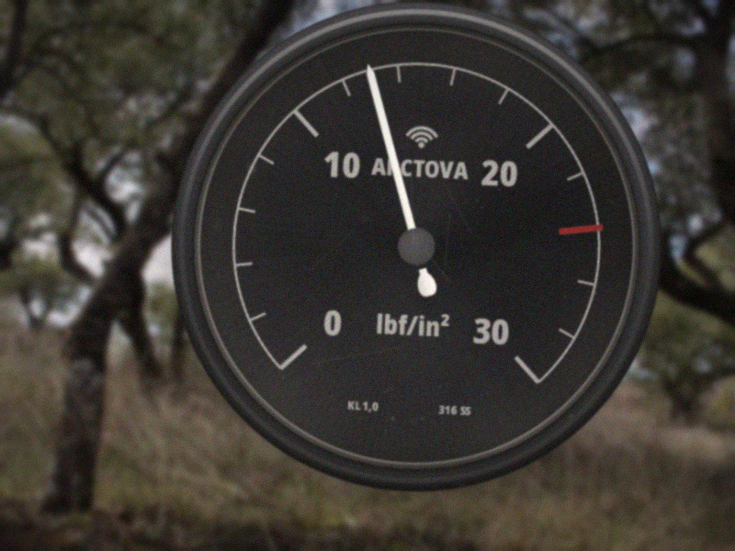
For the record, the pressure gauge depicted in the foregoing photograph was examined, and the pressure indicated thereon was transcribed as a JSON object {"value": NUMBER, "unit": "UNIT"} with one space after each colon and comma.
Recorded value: {"value": 13, "unit": "psi"}
